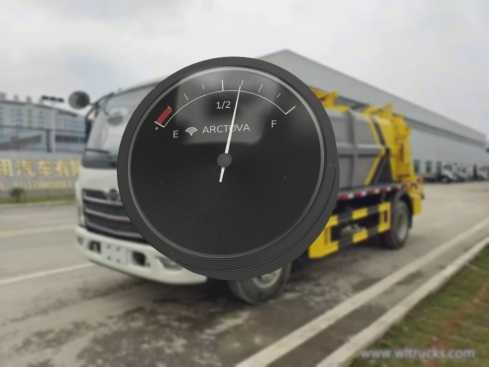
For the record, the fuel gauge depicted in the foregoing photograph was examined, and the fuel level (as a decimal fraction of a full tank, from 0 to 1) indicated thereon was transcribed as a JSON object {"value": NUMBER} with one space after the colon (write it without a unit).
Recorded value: {"value": 0.625}
